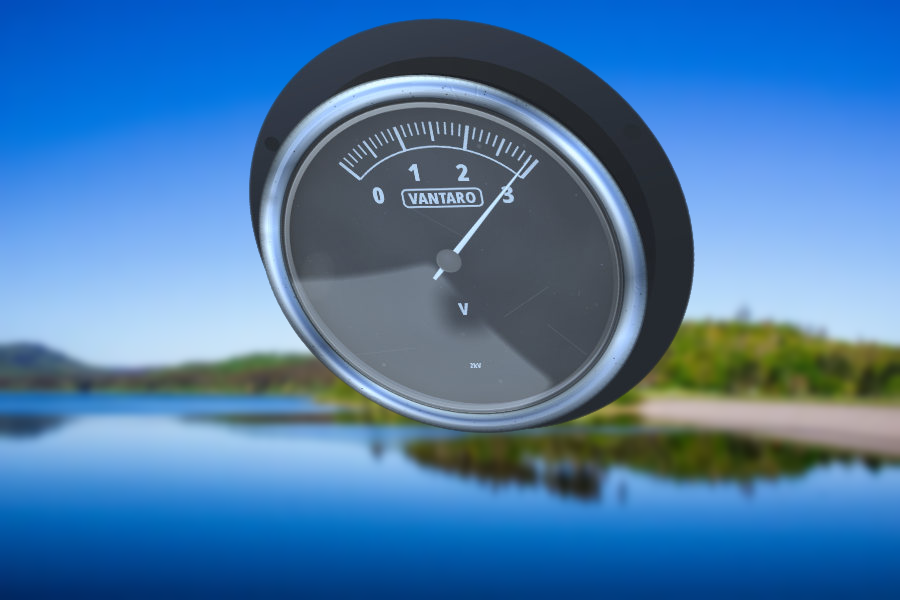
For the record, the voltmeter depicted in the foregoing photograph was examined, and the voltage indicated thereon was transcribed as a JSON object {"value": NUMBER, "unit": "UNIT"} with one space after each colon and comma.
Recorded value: {"value": 2.9, "unit": "V"}
